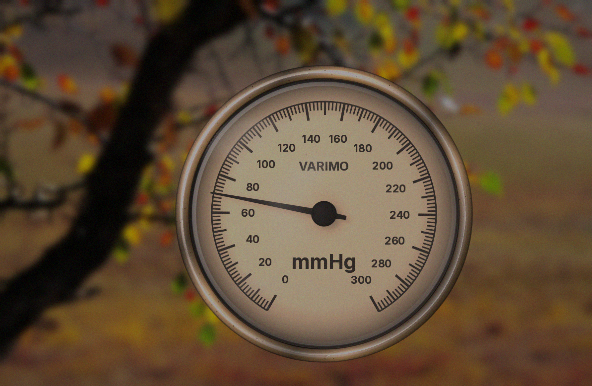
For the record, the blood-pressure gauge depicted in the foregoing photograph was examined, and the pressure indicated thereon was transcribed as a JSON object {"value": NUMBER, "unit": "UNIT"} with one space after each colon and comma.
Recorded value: {"value": 70, "unit": "mmHg"}
